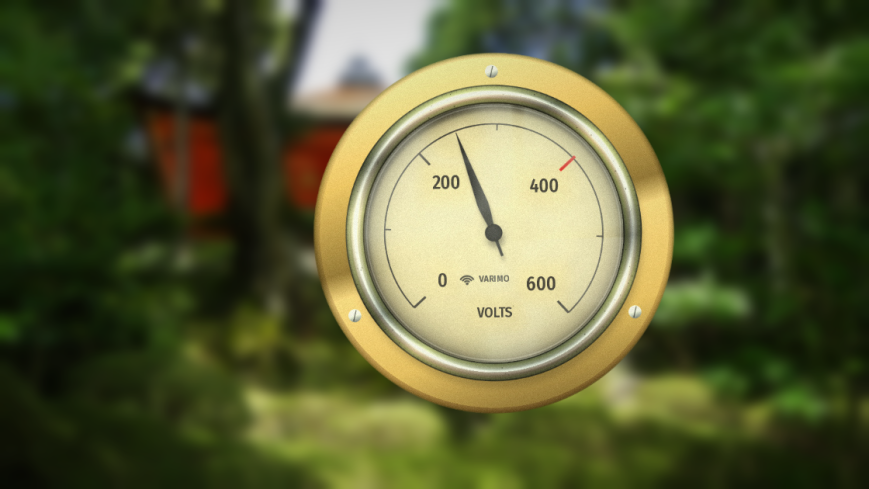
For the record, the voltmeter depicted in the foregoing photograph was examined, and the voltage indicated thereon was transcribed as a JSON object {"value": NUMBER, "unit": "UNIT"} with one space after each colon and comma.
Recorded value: {"value": 250, "unit": "V"}
